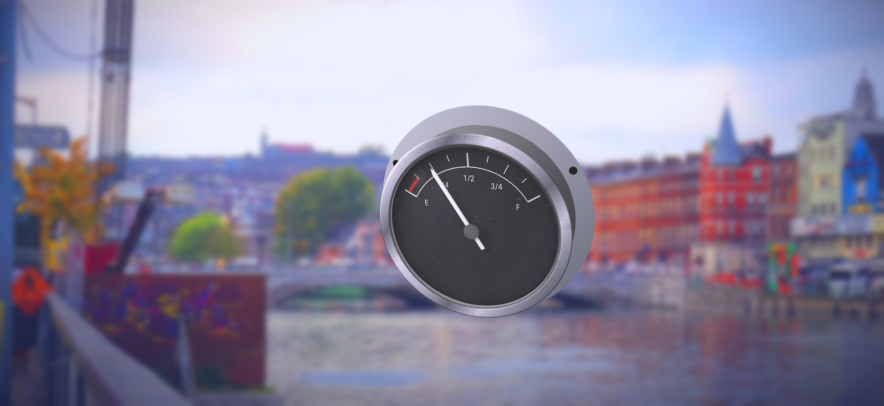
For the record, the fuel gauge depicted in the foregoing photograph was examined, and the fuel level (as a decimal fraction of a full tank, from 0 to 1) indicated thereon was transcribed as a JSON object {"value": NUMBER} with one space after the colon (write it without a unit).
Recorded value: {"value": 0.25}
